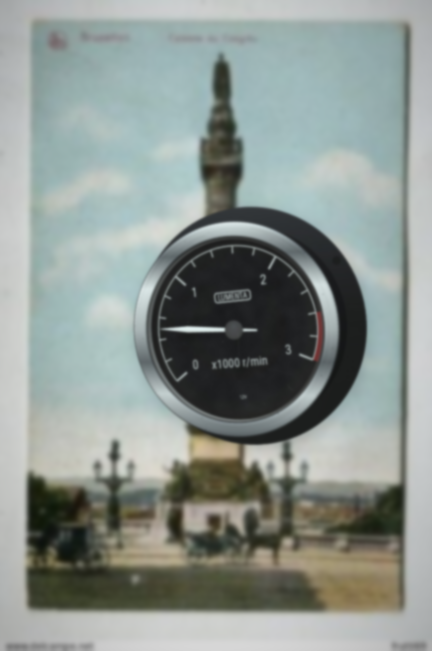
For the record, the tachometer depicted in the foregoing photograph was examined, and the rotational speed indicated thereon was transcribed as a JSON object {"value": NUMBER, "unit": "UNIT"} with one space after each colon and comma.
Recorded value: {"value": 500, "unit": "rpm"}
